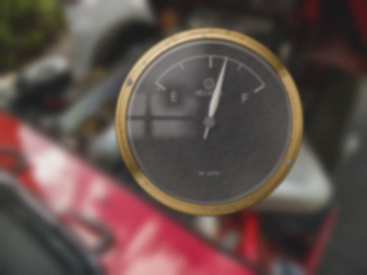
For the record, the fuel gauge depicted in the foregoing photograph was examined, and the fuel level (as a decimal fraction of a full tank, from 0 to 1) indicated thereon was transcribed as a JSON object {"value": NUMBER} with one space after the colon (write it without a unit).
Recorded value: {"value": 0.625}
